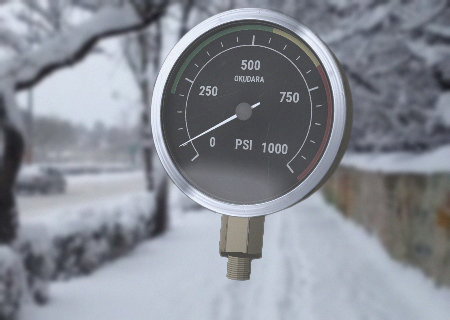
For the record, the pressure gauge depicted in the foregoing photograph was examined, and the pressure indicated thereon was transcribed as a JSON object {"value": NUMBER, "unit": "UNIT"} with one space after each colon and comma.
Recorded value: {"value": 50, "unit": "psi"}
